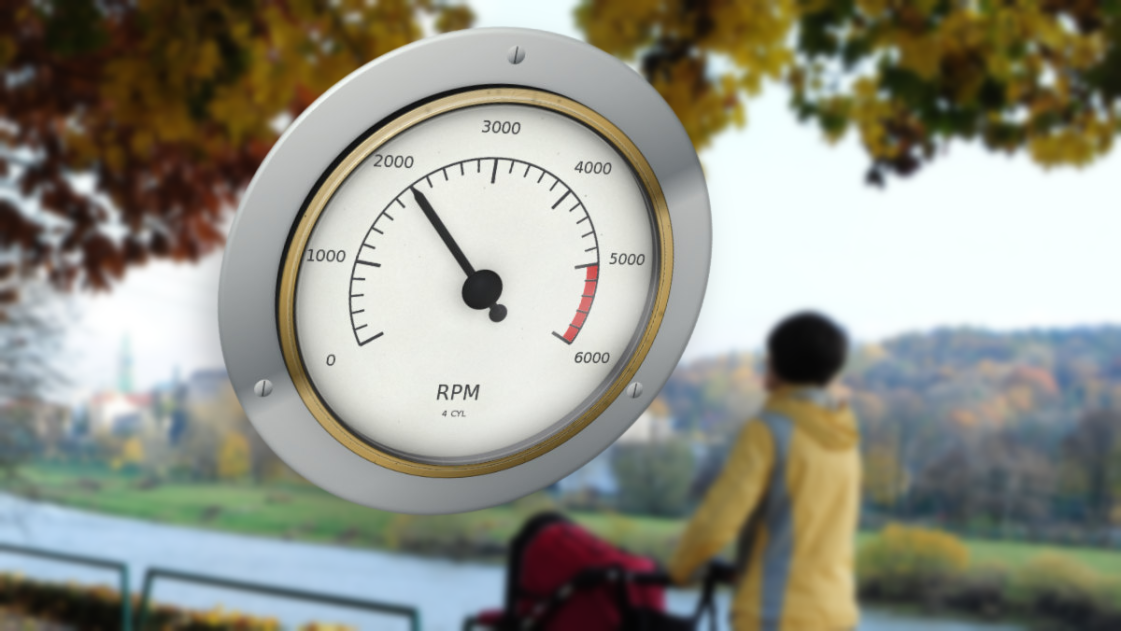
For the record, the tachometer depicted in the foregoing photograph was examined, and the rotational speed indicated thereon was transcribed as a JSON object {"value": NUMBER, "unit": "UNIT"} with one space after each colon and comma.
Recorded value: {"value": 2000, "unit": "rpm"}
